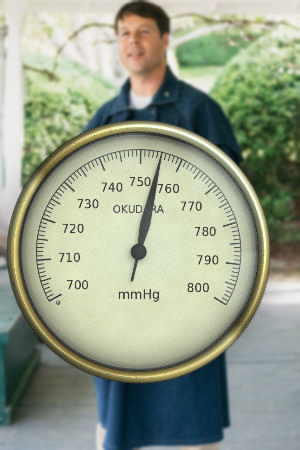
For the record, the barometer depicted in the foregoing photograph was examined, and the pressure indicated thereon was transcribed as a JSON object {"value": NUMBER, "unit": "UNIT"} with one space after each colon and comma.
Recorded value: {"value": 755, "unit": "mmHg"}
